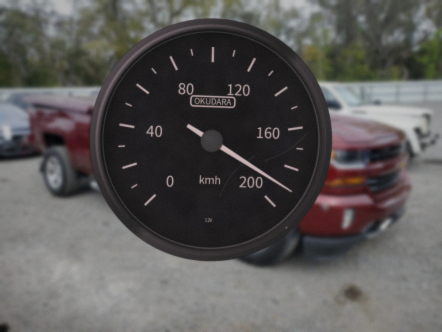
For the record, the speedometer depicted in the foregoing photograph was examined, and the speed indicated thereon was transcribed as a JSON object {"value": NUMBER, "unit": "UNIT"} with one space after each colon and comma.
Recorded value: {"value": 190, "unit": "km/h"}
